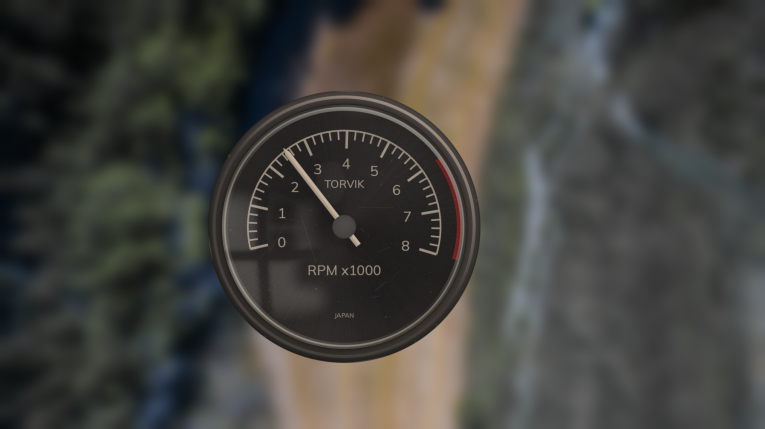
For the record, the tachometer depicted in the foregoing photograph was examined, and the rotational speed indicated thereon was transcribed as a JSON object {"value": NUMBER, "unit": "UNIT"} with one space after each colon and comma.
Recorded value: {"value": 2500, "unit": "rpm"}
